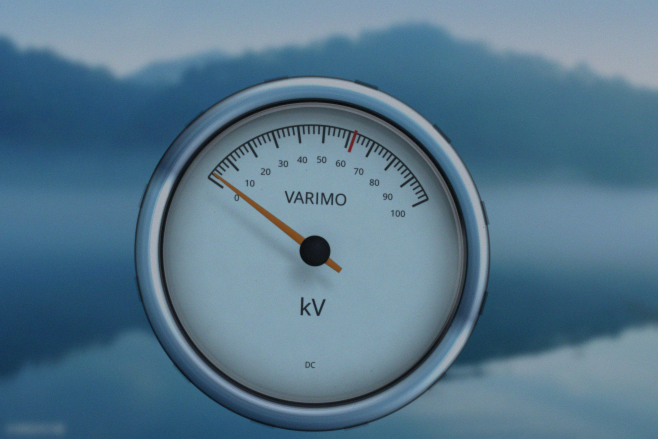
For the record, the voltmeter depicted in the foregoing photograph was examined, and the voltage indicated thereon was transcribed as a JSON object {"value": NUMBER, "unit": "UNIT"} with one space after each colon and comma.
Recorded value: {"value": 2, "unit": "kV"}
